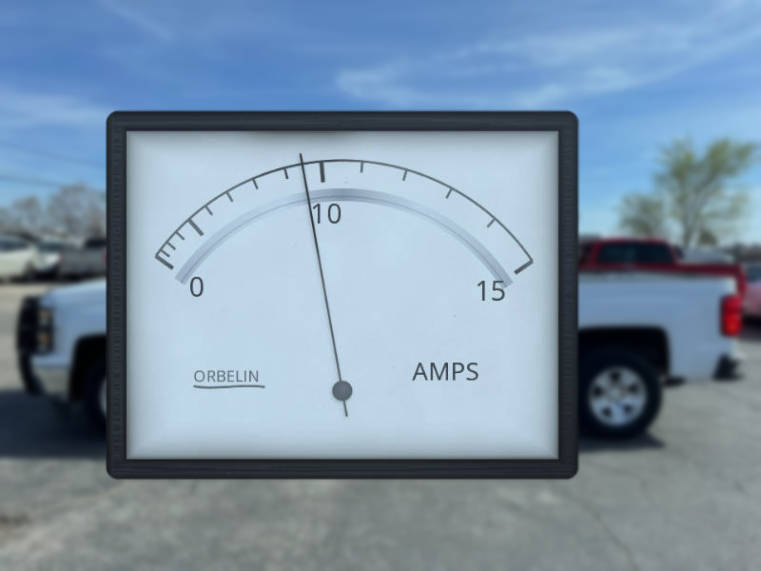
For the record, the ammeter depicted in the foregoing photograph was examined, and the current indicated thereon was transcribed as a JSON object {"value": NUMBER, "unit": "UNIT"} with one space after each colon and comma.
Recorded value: {"value": 9.5, "unit": "A"}
